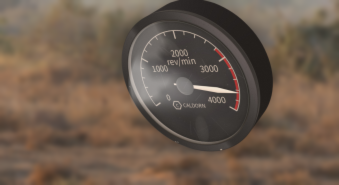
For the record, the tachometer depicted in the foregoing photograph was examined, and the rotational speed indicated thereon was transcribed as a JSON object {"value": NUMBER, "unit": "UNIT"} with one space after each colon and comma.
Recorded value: {"value": 3600, "unit": "rpm"}
